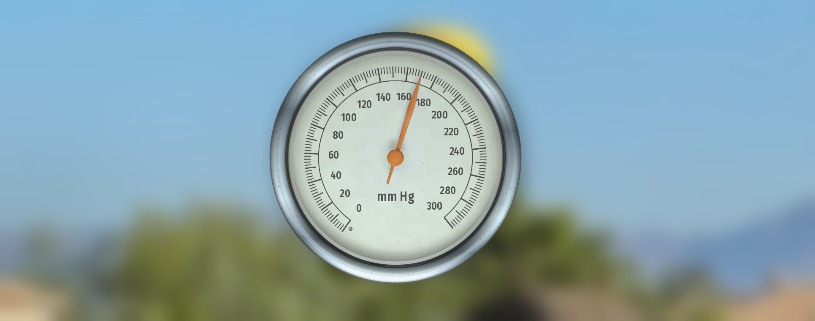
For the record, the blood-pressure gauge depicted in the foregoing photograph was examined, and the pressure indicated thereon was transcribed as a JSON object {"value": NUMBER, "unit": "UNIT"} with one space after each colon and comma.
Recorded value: {"value": 170, "unit": "mmHg"}
